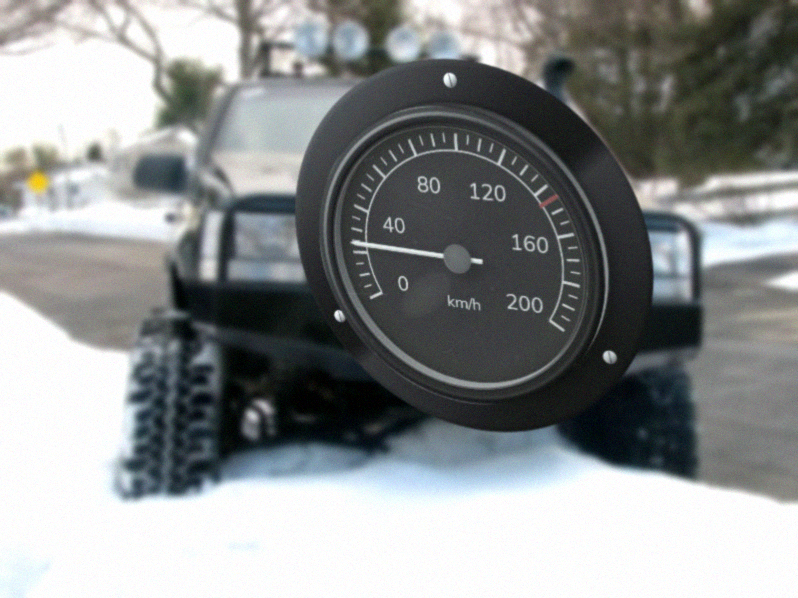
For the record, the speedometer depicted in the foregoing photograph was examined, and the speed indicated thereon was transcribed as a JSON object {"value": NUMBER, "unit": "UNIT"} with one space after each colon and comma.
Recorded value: {"value": 25, "unit": "km/h"}
